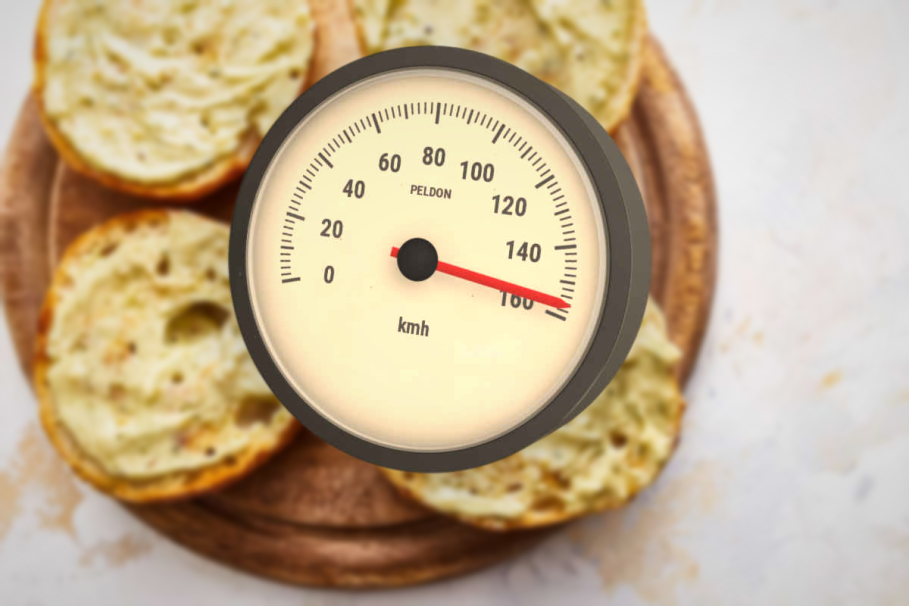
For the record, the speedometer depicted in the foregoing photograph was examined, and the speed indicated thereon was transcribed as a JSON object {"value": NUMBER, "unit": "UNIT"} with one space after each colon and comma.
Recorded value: {"value": 156, "unit": "km/h"}
